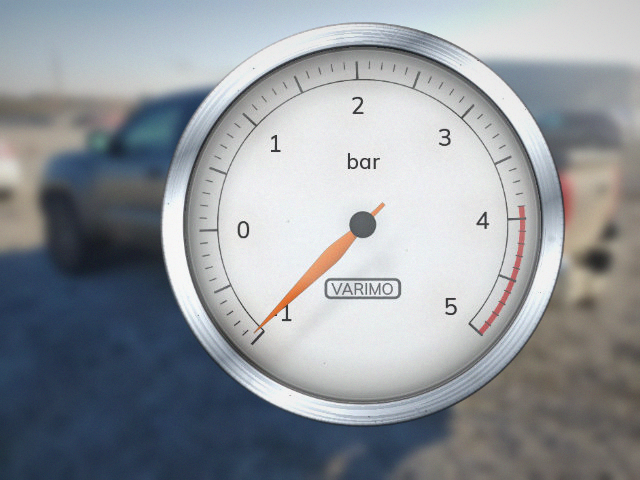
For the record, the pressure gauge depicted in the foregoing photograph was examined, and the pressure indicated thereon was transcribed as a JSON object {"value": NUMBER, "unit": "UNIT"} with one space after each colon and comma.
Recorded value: {"value": -0.95, "unit": "bar"}
